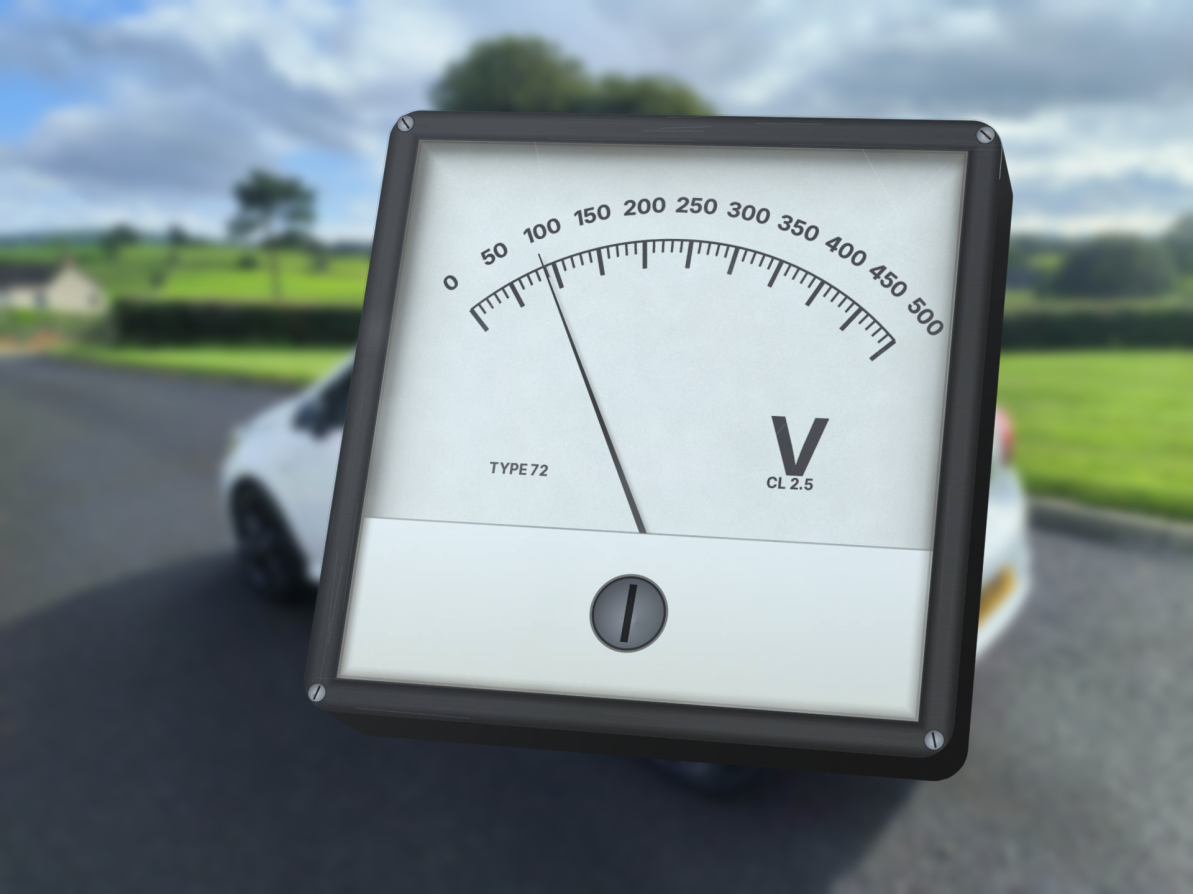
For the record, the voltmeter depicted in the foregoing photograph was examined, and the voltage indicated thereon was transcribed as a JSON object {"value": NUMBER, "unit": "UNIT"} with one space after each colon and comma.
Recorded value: {"value": 90, "unit": "V"}
